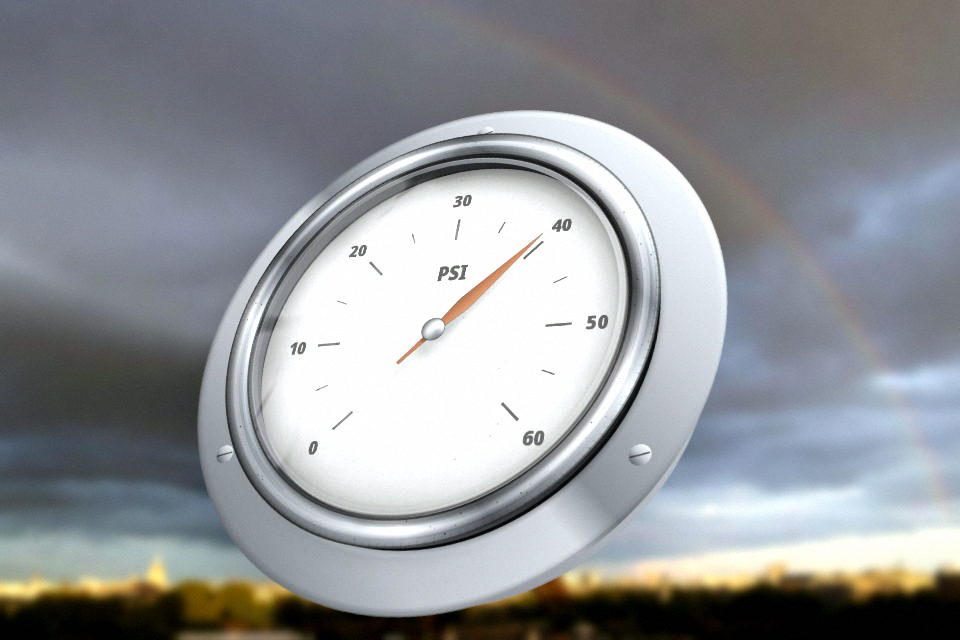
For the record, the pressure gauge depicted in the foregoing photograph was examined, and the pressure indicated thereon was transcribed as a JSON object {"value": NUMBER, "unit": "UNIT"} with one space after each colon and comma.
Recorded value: {"value": 40, "unit": "psi"}
